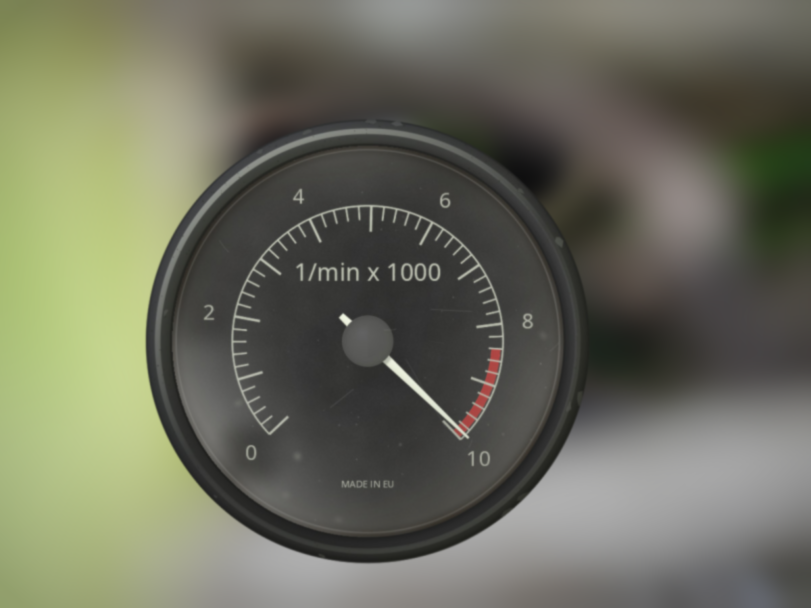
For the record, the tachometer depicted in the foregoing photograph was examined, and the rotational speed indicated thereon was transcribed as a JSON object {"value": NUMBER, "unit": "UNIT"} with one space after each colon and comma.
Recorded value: {"value": 9900, "unit": "rpm"}
